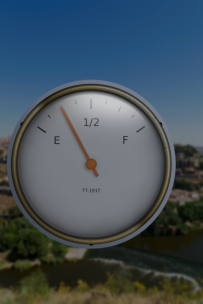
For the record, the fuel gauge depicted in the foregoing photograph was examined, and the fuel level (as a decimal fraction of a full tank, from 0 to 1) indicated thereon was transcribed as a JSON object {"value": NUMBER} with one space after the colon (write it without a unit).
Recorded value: {"value": 0.25}
